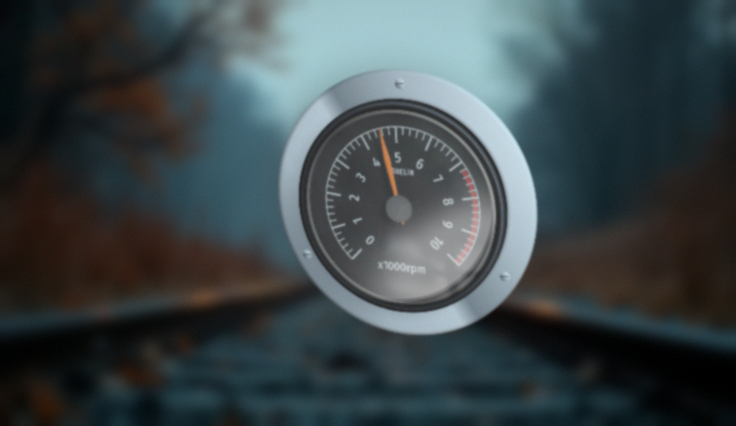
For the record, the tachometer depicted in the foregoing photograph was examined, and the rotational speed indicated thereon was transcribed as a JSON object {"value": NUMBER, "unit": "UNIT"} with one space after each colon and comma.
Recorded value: {"value": 4600, "unit": "rpm"}
